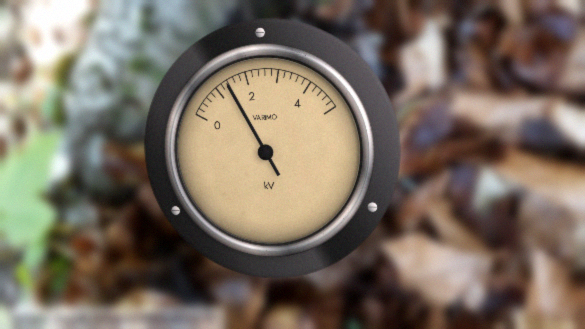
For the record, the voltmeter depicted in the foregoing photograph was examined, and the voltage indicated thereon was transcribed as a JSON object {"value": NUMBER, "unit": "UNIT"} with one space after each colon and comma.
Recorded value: {"value": 1.4, "unit": "kV"}
